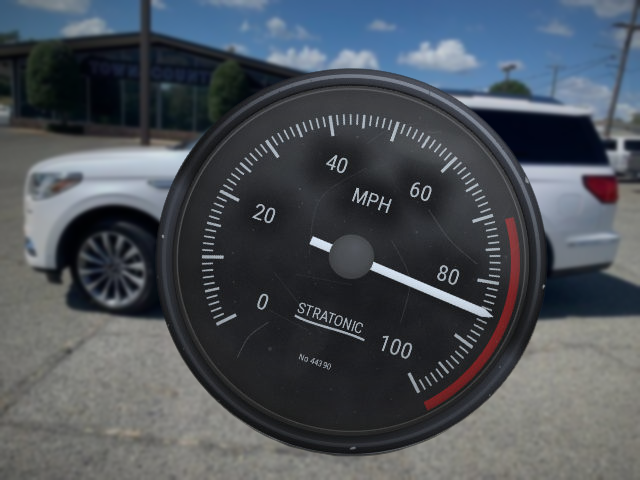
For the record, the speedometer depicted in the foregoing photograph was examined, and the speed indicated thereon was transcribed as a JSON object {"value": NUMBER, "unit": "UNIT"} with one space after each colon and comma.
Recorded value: {"value": 85, "unit": "mph"}
